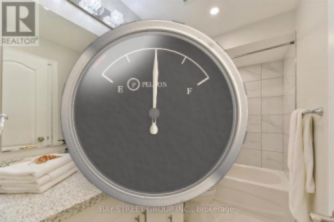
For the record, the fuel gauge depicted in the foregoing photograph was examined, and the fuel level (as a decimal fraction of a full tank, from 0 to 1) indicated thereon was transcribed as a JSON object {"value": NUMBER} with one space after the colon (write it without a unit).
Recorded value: {"value": 0.5}
